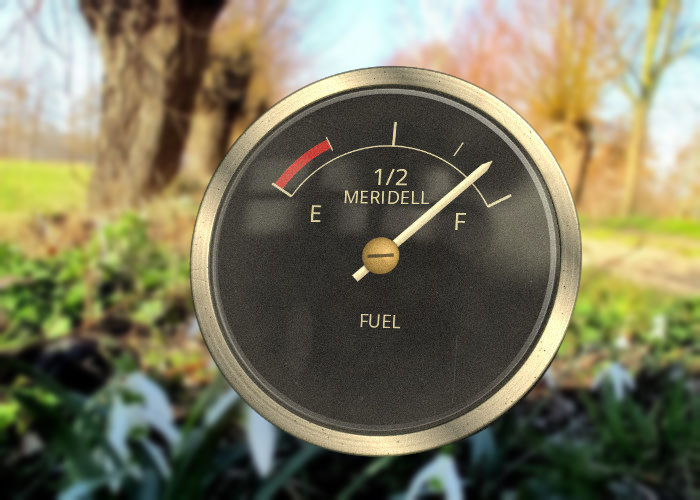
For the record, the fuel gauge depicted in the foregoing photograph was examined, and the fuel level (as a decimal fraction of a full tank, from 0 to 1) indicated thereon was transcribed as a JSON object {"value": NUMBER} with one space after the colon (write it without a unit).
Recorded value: {"value": 0.875}
